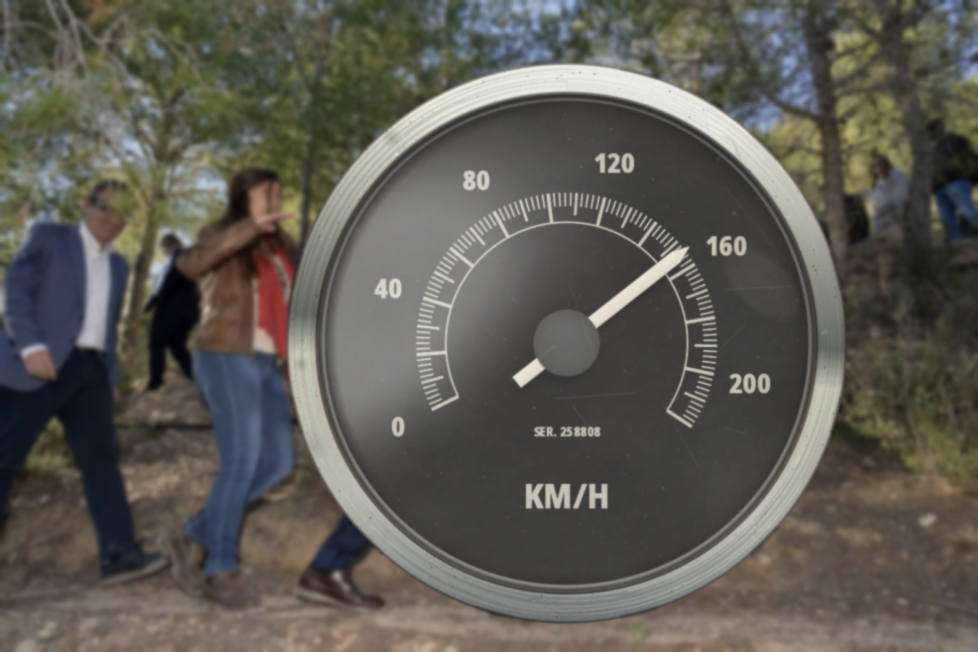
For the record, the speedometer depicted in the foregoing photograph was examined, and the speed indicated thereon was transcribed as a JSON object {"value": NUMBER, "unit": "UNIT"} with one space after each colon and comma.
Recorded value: {"value": 154, "unit": "km/h"}
